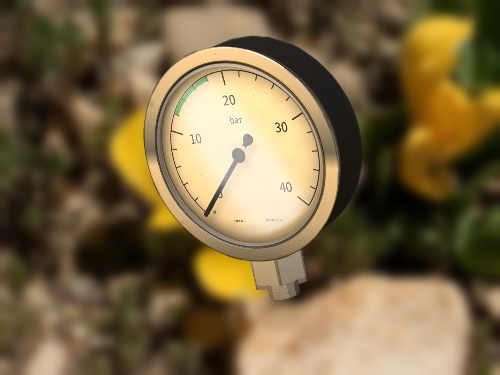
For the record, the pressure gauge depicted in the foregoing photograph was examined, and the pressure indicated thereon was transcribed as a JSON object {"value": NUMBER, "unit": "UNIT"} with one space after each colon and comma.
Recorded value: {"value": 0, "unit": "bar"}
